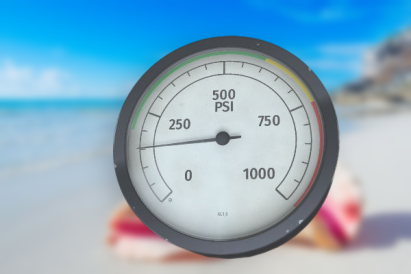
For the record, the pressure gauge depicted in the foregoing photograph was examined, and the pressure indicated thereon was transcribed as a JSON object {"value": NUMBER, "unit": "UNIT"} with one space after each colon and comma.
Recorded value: {"value": 150, "unit": "psi"}
